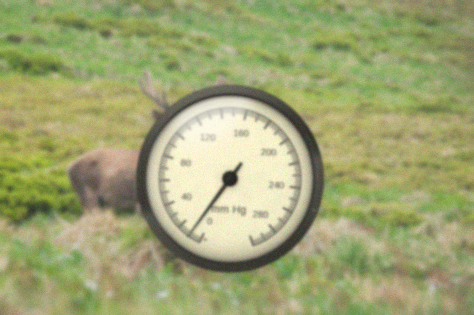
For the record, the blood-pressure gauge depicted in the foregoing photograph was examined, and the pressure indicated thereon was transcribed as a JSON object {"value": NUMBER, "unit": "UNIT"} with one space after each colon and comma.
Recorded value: {"value": 10, "unit": "mmHg"}
